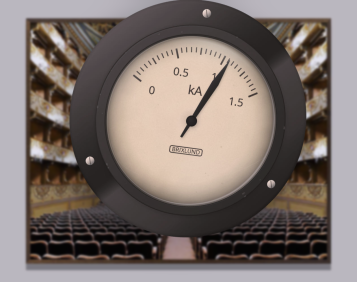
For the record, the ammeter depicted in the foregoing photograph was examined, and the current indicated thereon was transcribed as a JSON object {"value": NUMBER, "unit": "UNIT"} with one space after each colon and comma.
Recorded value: {"value": 1.05, "unit": "kA"}
